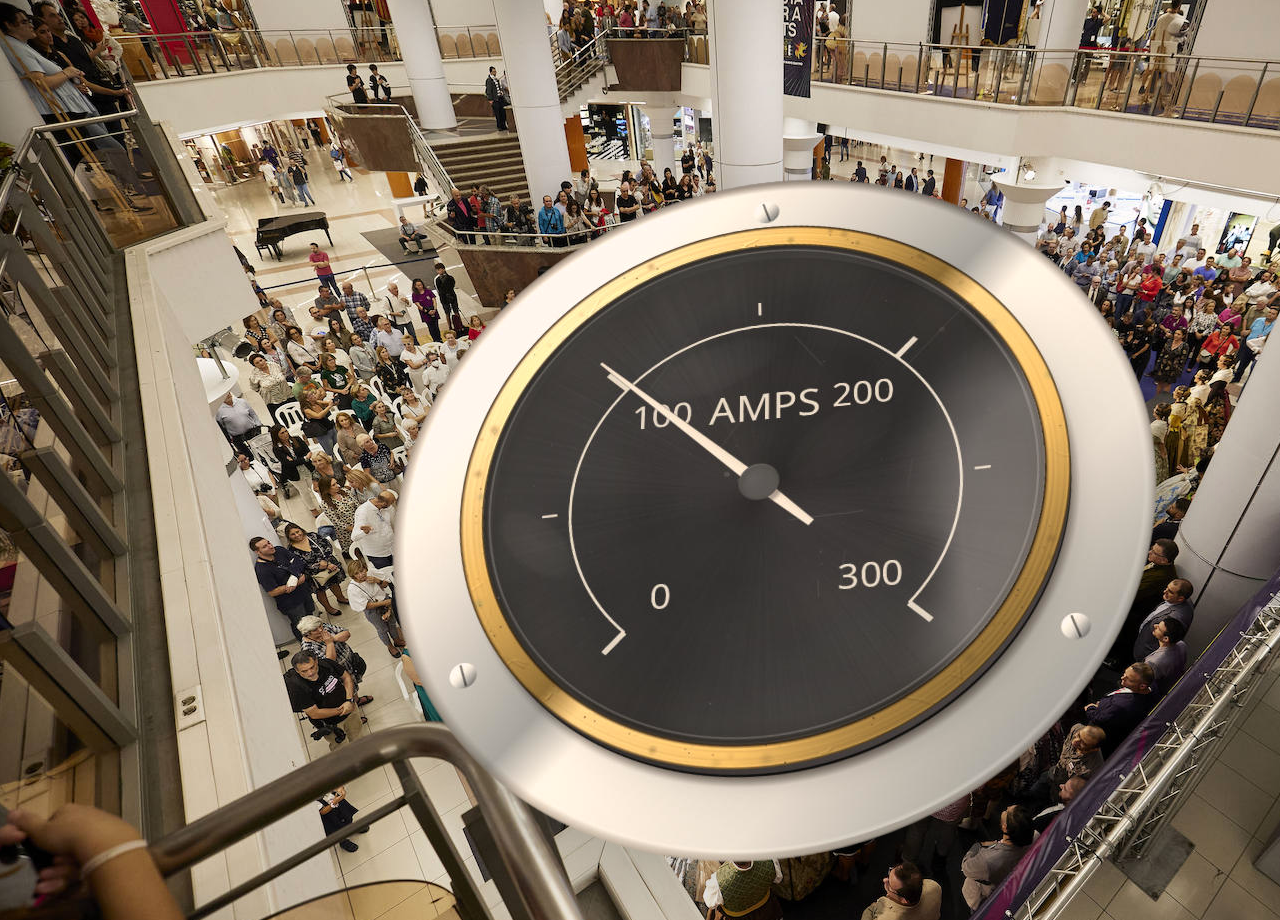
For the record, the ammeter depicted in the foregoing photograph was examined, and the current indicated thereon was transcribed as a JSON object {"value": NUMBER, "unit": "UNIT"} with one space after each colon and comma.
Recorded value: {"value": 100, "unit": "A"}
